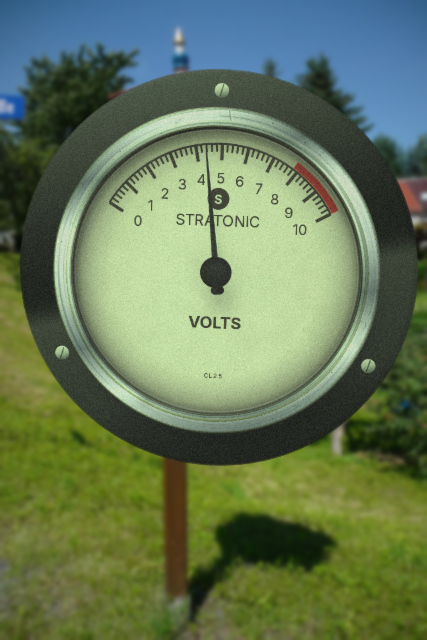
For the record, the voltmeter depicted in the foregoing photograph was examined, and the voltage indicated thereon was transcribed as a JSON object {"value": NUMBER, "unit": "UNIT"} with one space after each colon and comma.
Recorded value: {"value": 4.4, "unit": "V"}
